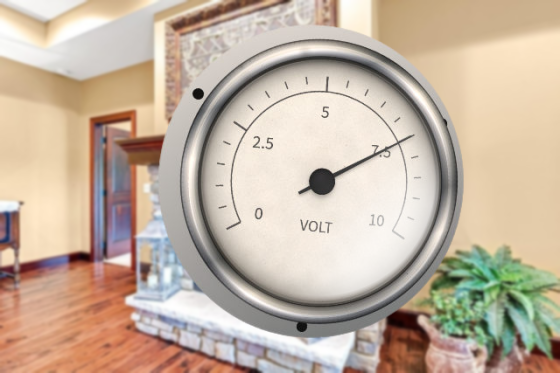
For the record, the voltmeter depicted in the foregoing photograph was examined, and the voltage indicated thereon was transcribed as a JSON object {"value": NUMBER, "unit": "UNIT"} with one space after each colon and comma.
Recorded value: {"value": 7.5, "unit": "V"}
